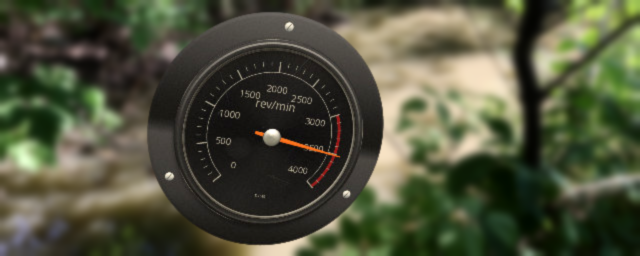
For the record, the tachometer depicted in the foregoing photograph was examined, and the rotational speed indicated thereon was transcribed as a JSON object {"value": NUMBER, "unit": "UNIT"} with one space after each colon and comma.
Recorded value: {"value": 3500, "unit": "rpm"}
